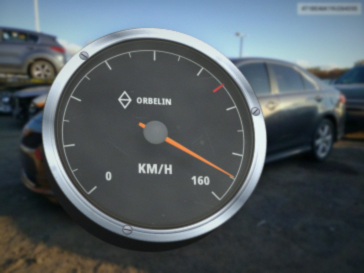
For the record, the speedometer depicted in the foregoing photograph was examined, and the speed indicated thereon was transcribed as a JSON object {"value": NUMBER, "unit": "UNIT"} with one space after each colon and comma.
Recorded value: {"value": 150, "unit": "km/h"}
